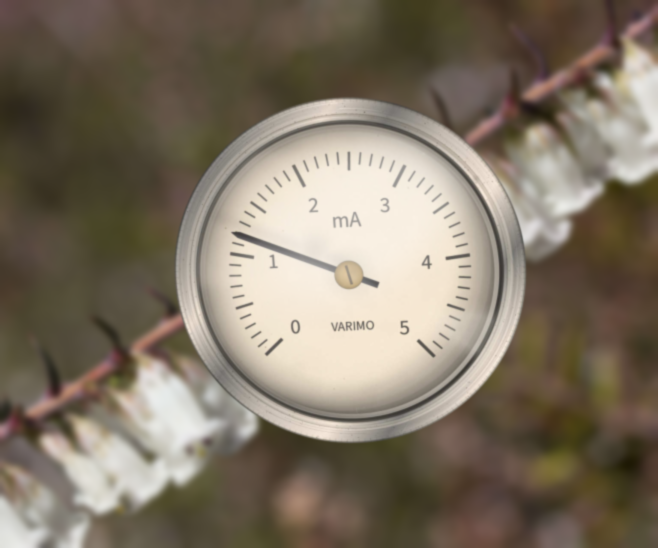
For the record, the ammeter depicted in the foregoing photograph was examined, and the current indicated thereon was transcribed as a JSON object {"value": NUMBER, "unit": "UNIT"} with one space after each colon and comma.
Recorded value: {"value": 1.2, "unit": "mA"}
